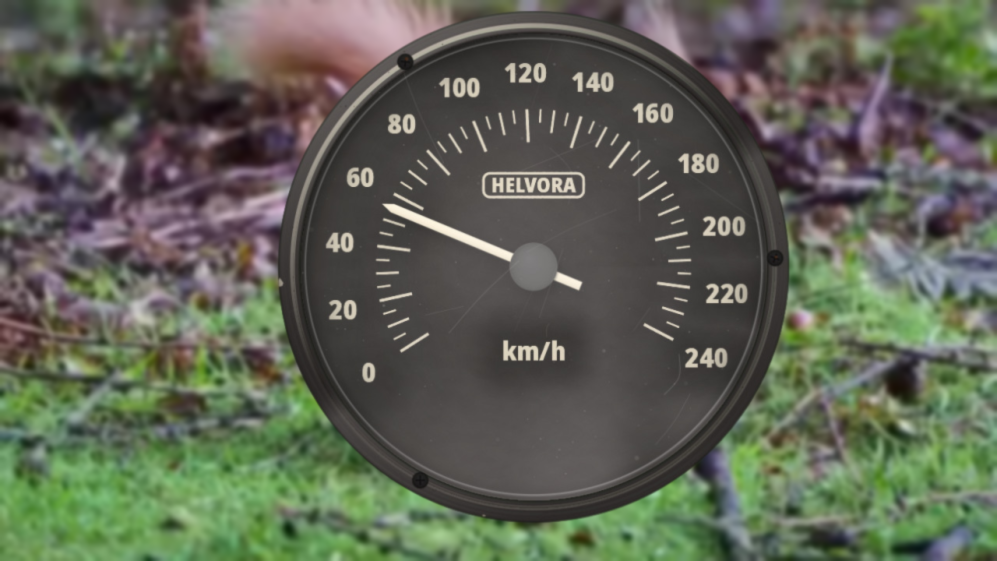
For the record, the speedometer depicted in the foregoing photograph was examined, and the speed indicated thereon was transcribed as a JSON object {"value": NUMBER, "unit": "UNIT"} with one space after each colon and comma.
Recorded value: {"value": 55, "unit": "km/h"}
